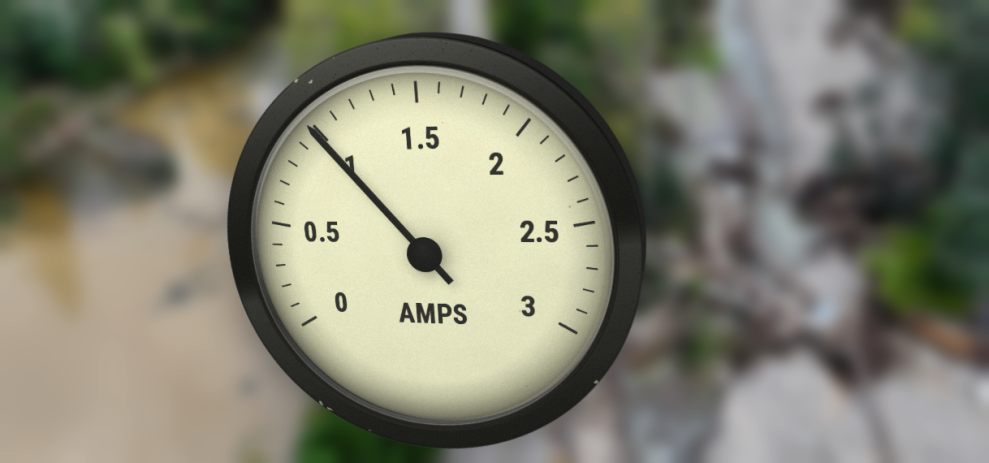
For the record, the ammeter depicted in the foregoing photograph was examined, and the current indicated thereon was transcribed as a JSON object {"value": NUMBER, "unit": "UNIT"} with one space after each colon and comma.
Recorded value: {"value": 1, "unit": "A"}
